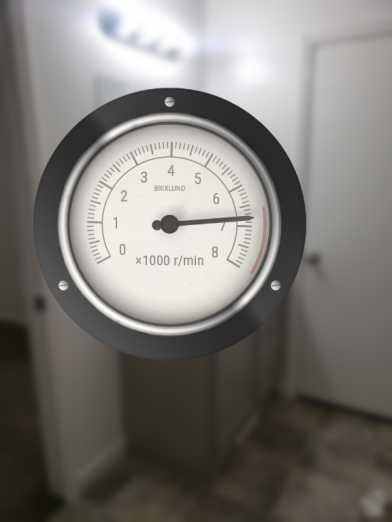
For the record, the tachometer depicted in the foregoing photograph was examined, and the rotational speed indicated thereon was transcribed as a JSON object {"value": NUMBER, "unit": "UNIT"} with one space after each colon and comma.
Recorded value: {"value": 6800, "unit": "rpm"}
